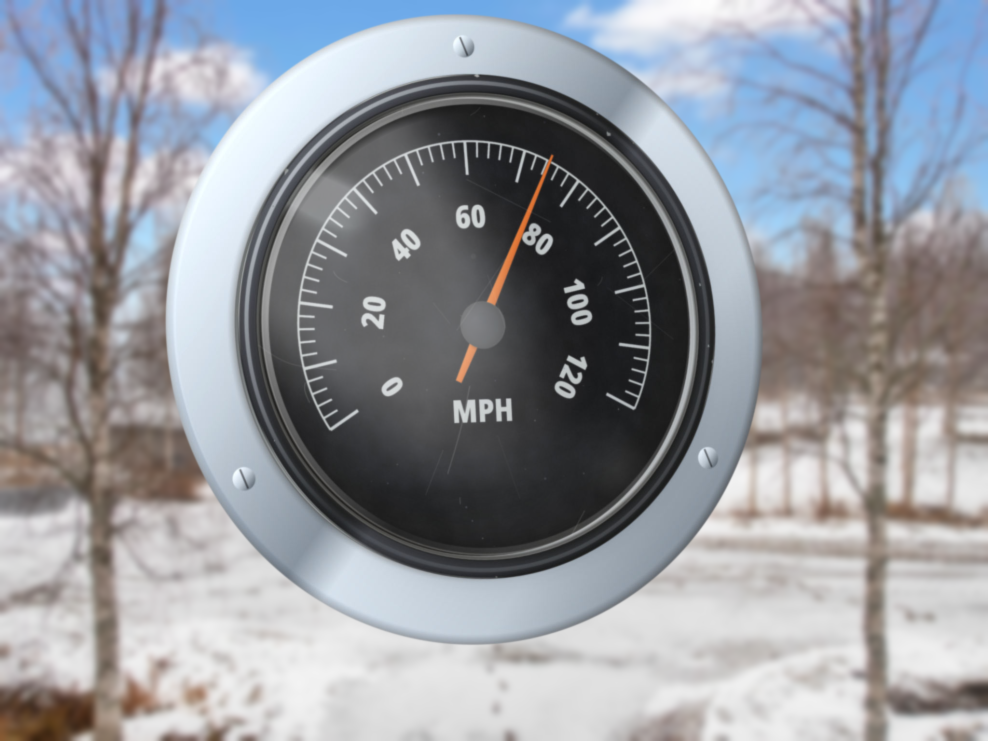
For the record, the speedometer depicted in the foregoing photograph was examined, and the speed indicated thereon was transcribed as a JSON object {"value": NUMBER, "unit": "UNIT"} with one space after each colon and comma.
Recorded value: {"value": 74, "unit": "mph"}
